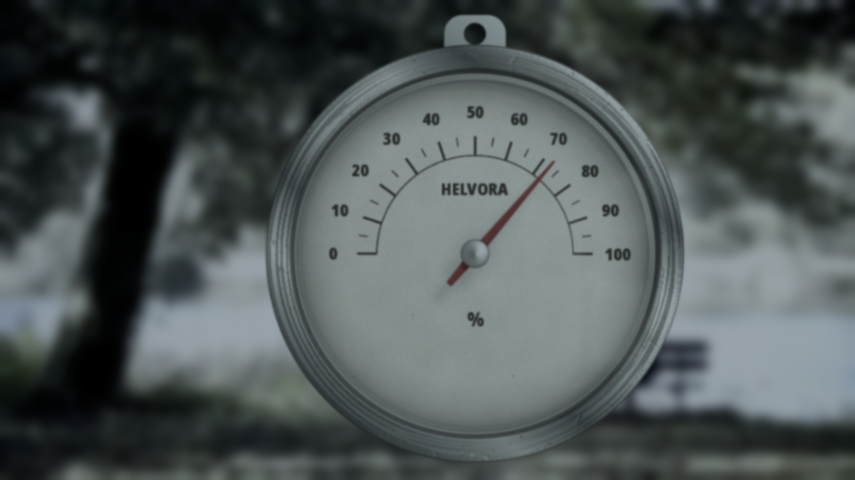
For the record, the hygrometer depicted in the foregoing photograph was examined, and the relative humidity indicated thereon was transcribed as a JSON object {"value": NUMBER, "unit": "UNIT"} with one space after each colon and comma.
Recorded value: {"value": 72.5, "unit": "%"}
